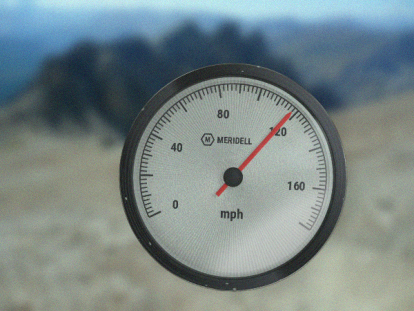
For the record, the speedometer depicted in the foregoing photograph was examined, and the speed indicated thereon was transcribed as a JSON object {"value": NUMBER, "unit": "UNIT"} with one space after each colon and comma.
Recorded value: {"value": 118, "unit": "mph"}
